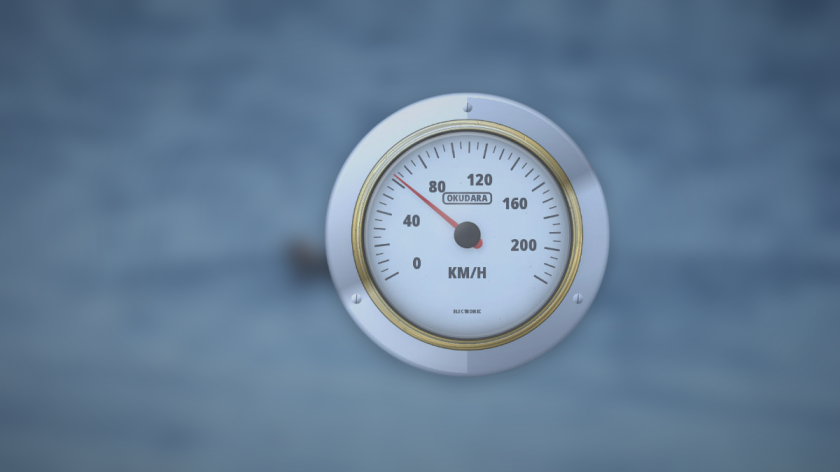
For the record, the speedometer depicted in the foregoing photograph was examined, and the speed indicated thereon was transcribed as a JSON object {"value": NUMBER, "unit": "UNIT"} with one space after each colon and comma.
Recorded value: {"value": 62.5, "unit": "km/h"}
